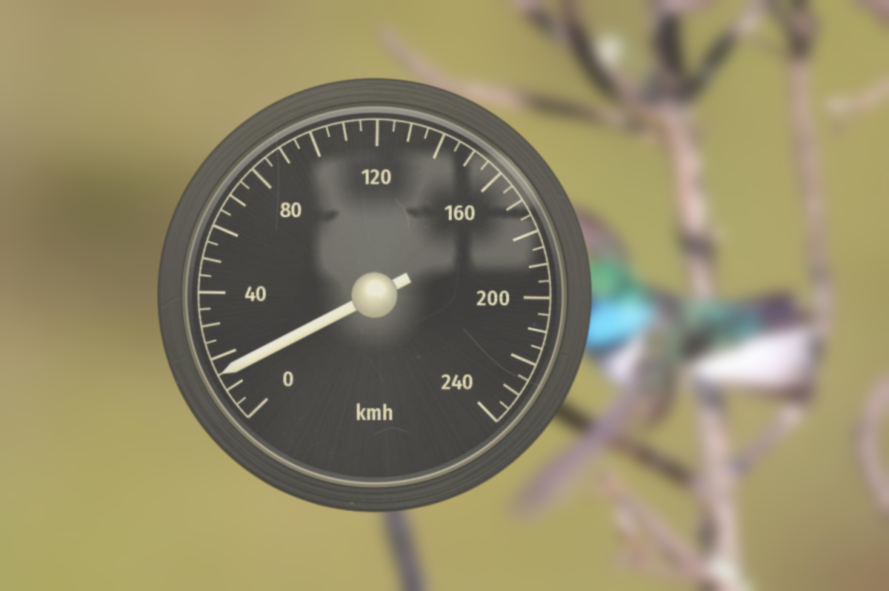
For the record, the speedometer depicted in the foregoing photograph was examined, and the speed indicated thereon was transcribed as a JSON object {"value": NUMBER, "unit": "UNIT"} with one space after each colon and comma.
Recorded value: {"value": 15, "unit": "km/h"}
